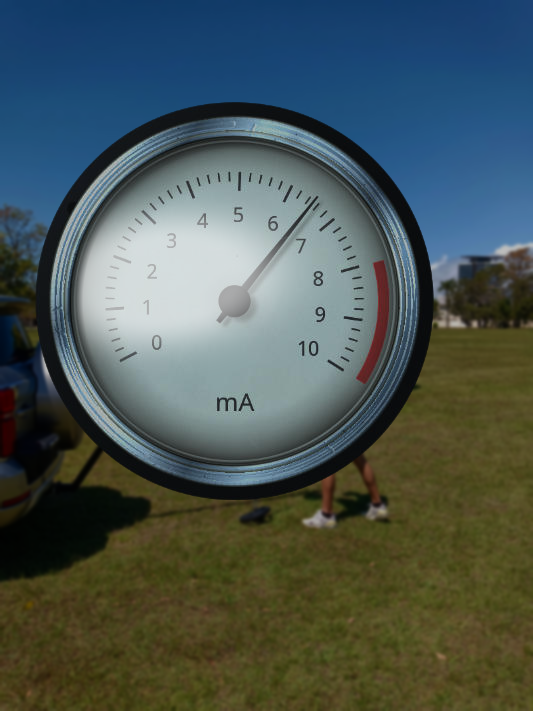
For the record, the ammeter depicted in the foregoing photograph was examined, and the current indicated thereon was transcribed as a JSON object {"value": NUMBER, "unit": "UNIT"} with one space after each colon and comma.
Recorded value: {"value": 6.5, "unit": "mA"}
